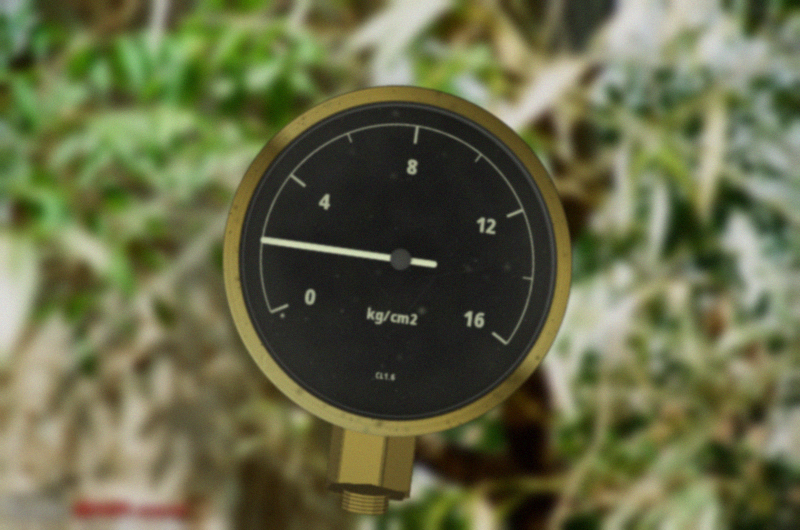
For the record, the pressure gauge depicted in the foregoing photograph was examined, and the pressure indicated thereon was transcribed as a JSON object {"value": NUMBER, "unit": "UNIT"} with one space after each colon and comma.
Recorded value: {"value": 2, "unit": "kg/cm²"}
